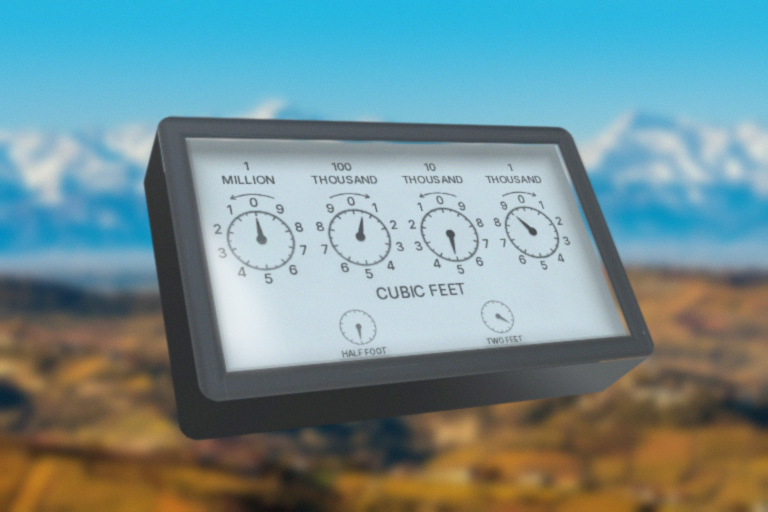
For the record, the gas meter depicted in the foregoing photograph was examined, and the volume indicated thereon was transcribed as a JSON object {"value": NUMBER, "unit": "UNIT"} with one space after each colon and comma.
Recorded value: {"value": 4900, "unit": "ft³"}
